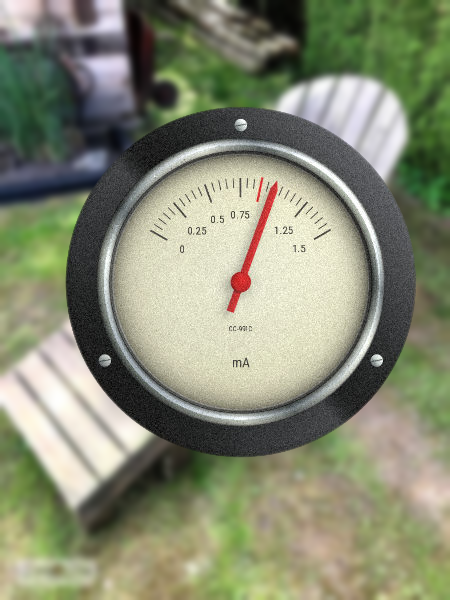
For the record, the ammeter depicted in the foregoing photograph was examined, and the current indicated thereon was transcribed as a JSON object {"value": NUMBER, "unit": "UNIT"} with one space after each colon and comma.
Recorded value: {"value": 1, "unit": "mA"}
